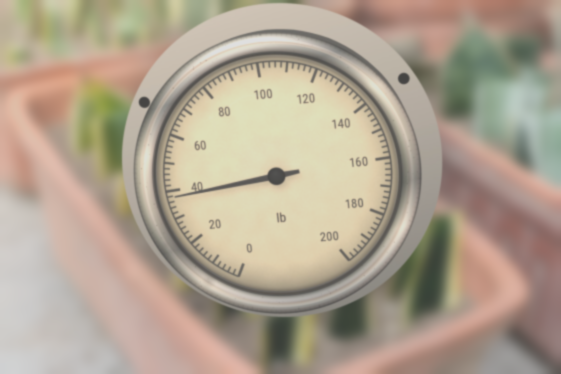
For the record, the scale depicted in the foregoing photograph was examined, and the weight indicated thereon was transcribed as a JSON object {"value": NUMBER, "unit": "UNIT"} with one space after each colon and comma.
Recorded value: {"value": 38, "unit": "lb"}
